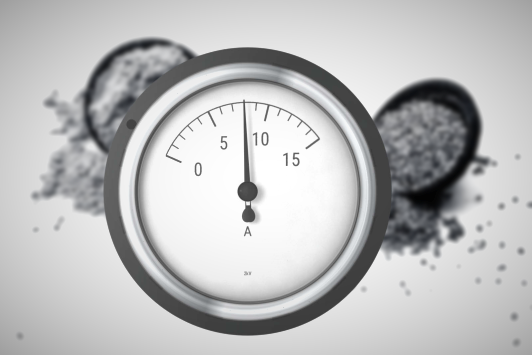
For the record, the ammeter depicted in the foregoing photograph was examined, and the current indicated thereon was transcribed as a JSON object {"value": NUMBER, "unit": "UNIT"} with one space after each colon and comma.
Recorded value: {"value": 8, "unit": "A"}
